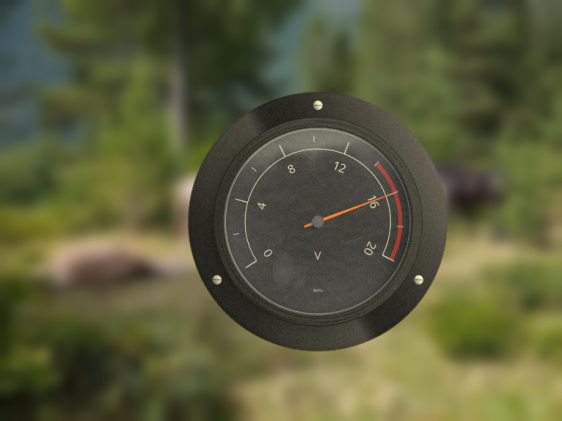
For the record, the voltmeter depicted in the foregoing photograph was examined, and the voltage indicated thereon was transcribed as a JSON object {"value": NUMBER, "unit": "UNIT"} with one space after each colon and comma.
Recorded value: {"value": 16, "unit": "V"}
